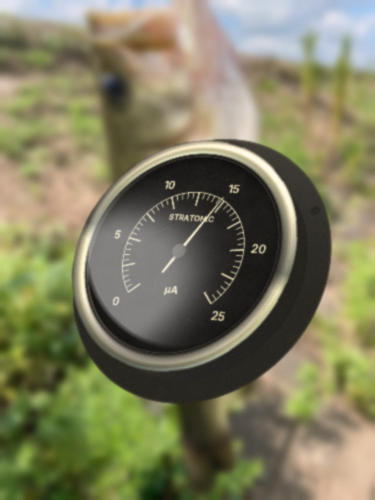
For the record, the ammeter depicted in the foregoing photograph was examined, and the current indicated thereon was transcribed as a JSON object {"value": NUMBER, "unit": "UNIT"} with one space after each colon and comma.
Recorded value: {"value": 15, "unit": "µA"}
